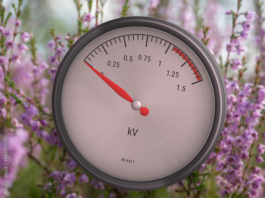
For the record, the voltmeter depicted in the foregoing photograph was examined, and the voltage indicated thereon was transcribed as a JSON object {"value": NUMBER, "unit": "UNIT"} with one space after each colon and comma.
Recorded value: {"value": 0, "unit": "kV"}
